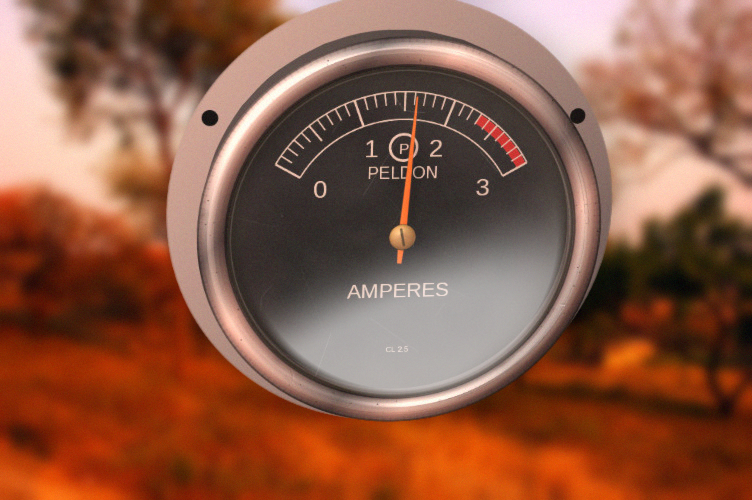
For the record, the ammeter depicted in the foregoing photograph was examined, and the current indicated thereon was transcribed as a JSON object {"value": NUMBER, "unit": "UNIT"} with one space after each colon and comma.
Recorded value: {"value": 1.6, "unit": "A"}
